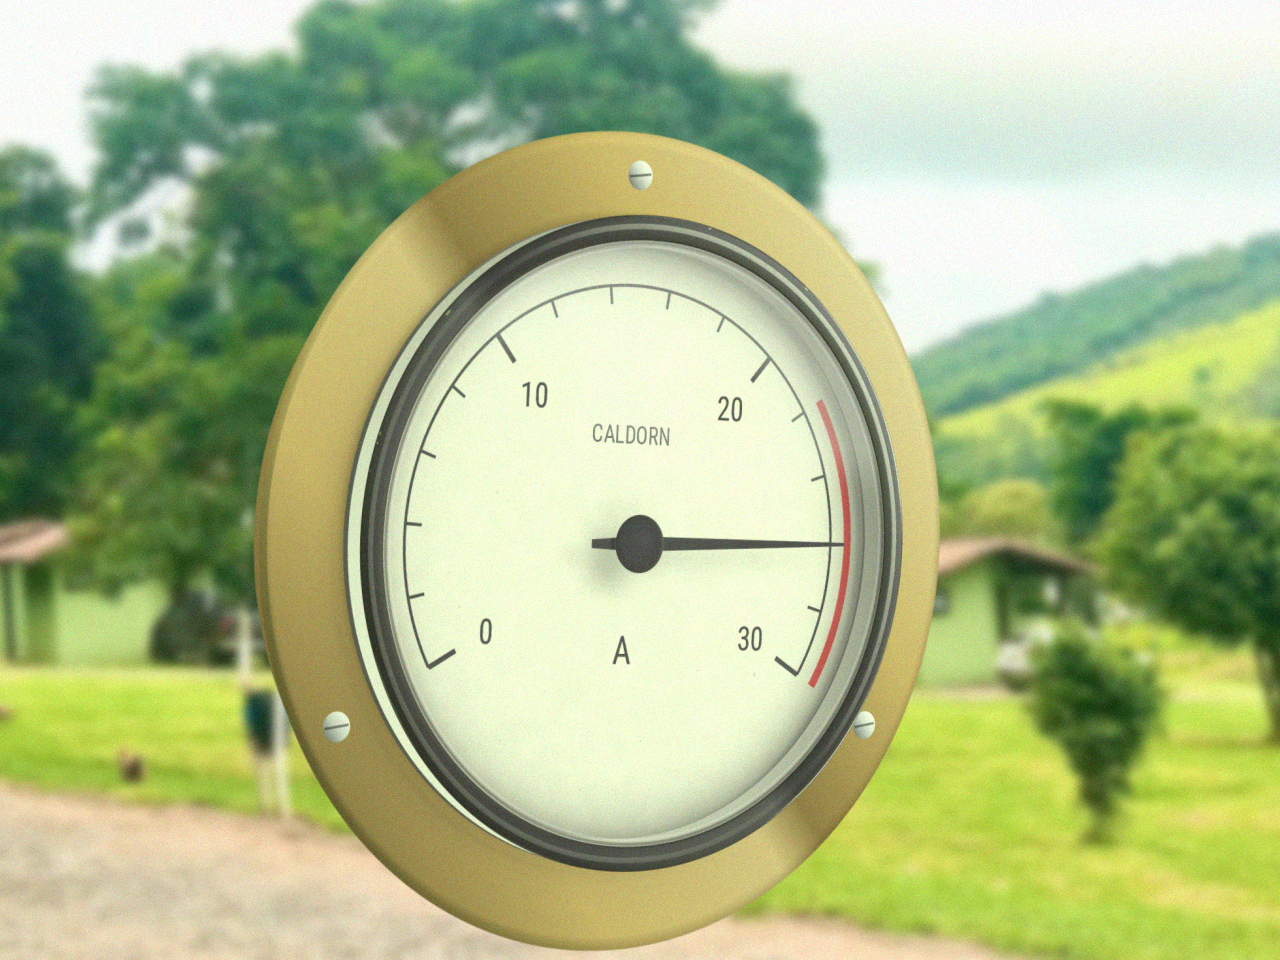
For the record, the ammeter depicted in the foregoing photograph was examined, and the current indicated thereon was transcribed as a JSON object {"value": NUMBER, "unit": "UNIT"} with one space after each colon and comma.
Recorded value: {"value": 26, "unit": "A"}
